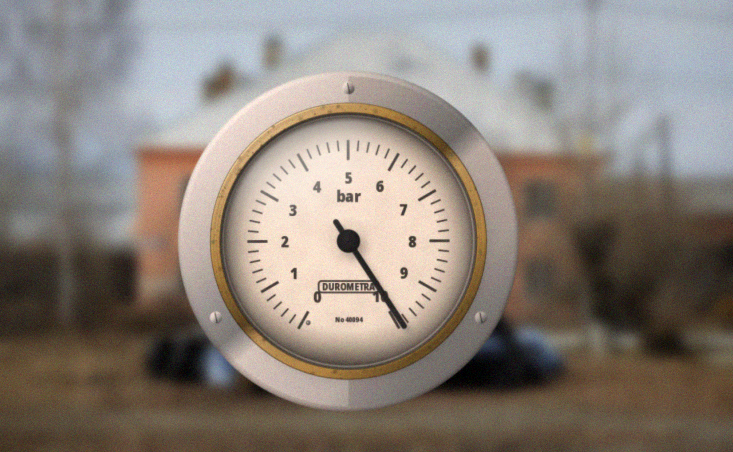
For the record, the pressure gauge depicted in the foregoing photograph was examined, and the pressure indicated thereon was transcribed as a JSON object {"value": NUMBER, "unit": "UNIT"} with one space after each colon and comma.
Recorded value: {"value": 9.9, "unit": "bar"}
